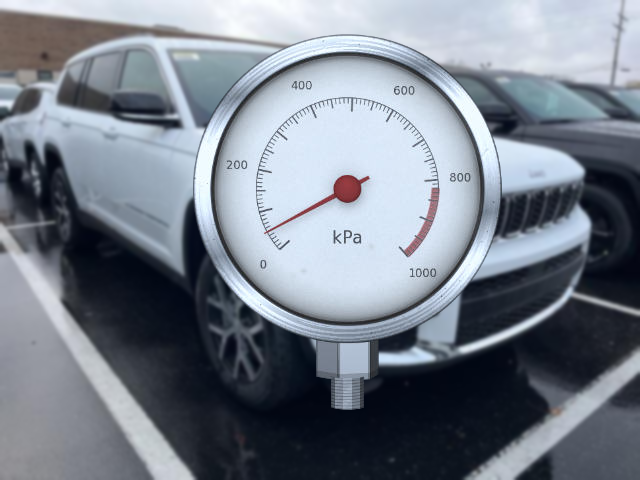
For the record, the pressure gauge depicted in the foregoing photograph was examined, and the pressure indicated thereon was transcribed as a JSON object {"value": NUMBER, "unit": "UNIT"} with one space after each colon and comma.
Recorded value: {"value": 50, "unit": "kPa"}
